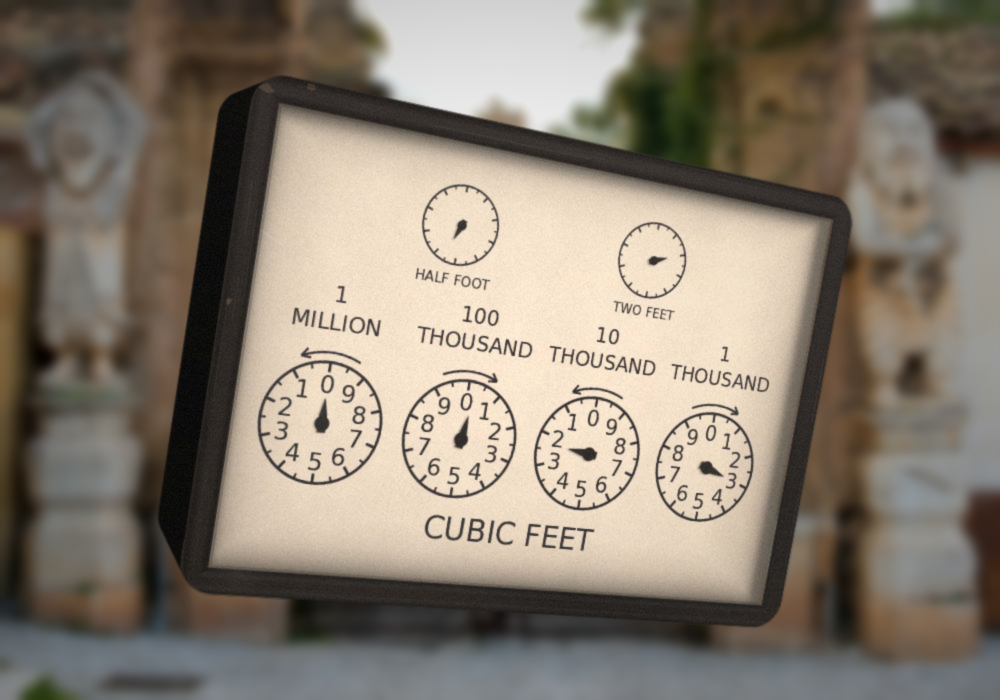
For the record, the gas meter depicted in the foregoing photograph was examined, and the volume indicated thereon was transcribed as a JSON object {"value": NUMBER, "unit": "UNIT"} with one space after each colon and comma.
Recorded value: {"value": 2300, "unit": "ft³"}
